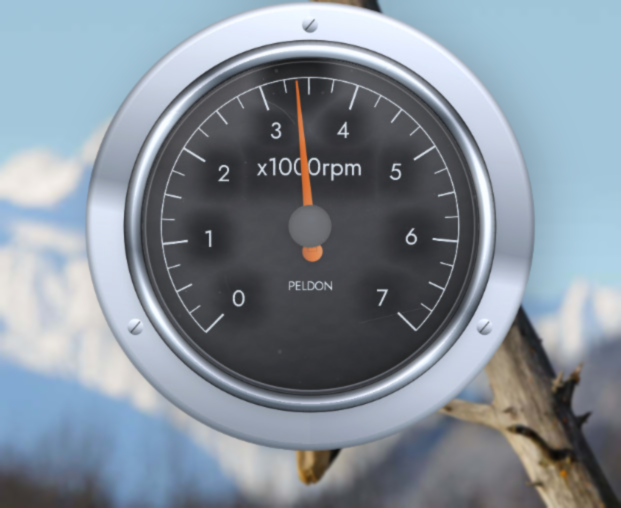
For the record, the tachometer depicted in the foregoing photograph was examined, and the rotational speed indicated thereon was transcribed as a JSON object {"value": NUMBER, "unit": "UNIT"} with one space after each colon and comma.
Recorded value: {"value": 3375, "unit": "rpm"}
